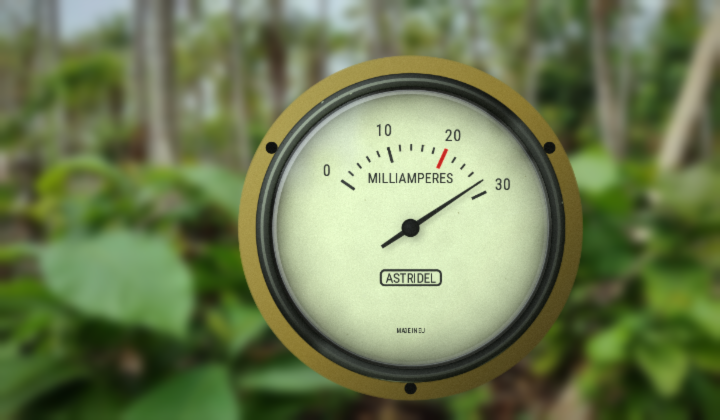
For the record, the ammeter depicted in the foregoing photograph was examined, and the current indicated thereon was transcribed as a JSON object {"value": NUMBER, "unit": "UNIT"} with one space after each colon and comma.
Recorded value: {"value": 28, "unit": "mA"}
